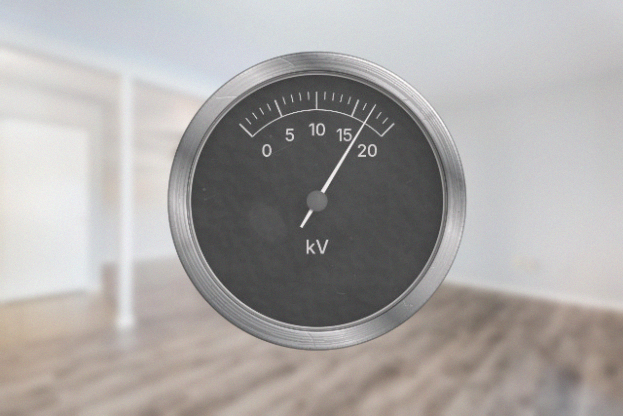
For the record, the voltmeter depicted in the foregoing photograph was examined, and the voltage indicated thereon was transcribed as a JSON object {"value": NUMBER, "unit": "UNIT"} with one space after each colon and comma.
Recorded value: {"value": 17, "unit": "kV"}
